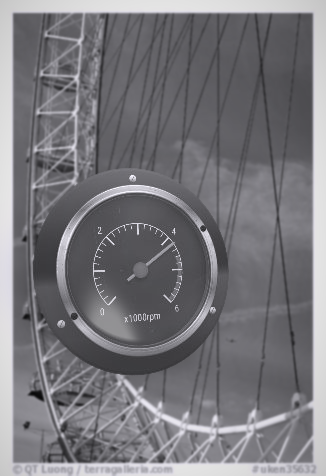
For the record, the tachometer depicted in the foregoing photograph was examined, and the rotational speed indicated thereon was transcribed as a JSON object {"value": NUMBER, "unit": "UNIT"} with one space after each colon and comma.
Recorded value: {"value": 4200, "unit": "rpm"}
